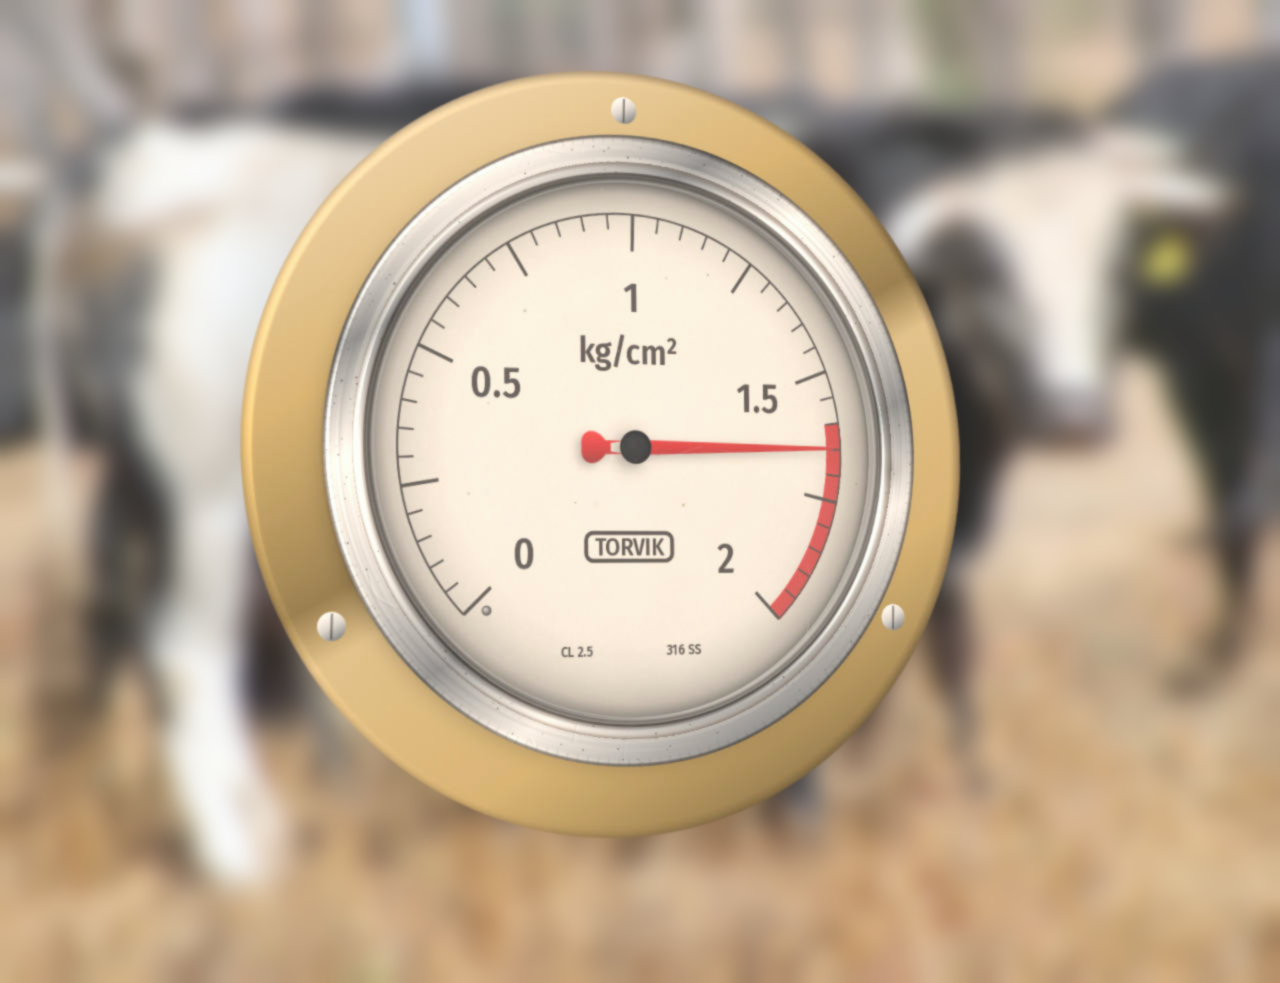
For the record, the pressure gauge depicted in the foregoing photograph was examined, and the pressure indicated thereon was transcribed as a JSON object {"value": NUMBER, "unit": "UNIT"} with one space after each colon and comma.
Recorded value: {"value": 1.65, "unit": "kg/cm²"}
